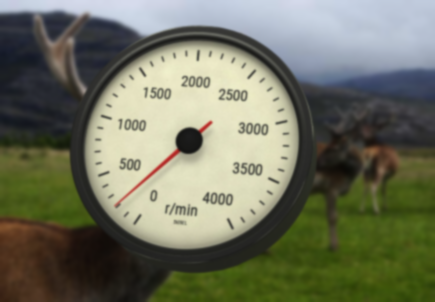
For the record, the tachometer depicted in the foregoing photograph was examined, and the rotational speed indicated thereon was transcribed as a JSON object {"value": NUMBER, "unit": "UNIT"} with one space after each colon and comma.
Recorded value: {"value": 200, "unit": "rpm"}
